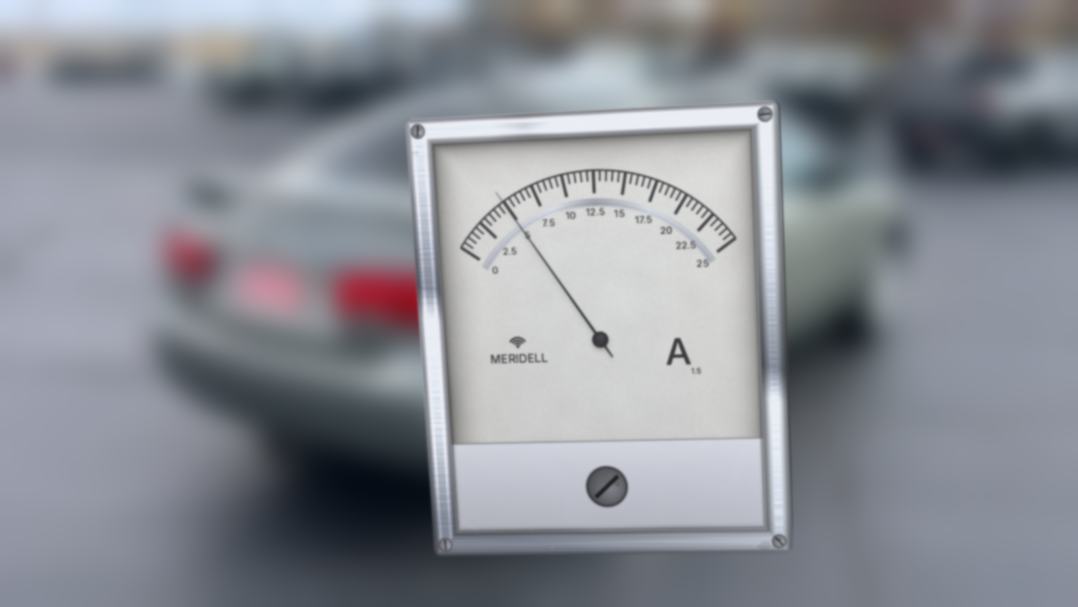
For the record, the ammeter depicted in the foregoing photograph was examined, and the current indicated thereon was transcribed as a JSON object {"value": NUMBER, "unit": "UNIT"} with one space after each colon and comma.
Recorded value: {"value": 5, "unit": "A"}
